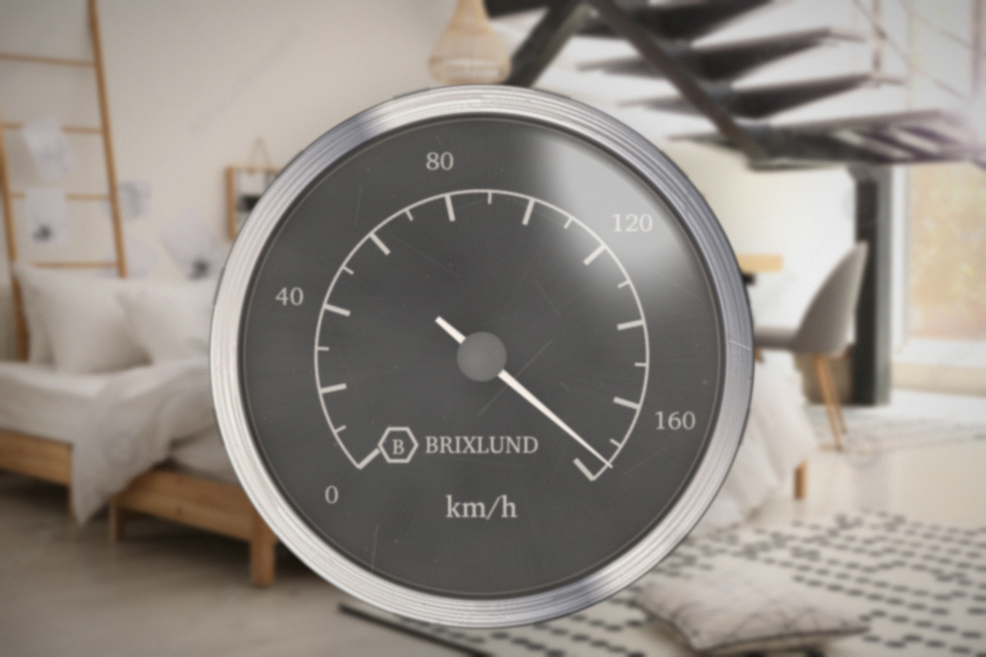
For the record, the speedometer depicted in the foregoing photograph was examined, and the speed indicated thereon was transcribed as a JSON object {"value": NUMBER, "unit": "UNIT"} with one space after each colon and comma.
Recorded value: {"value": 175, "unit": "km/h"}
